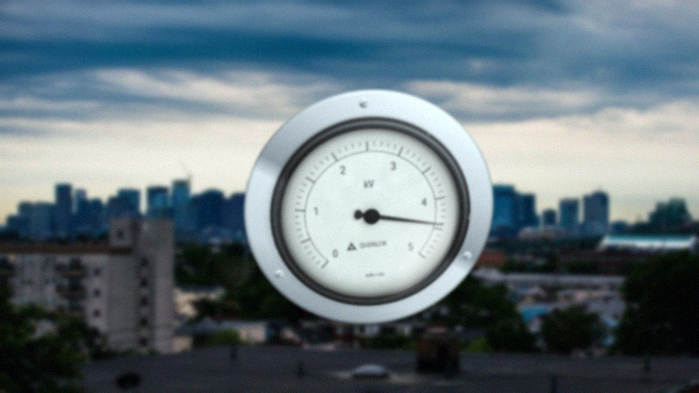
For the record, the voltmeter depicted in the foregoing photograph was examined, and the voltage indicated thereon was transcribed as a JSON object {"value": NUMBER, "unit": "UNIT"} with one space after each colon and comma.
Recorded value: {"value": 4.4, "unit": "kV"}
